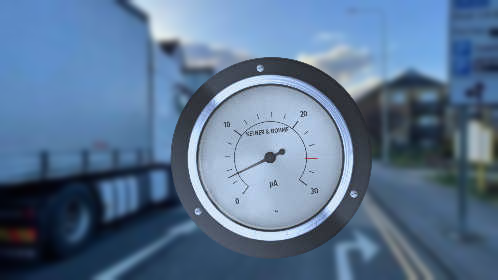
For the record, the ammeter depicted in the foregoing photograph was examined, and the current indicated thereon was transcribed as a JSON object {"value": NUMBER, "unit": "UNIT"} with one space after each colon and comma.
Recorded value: {"value": 3, "unit": "µA"}
